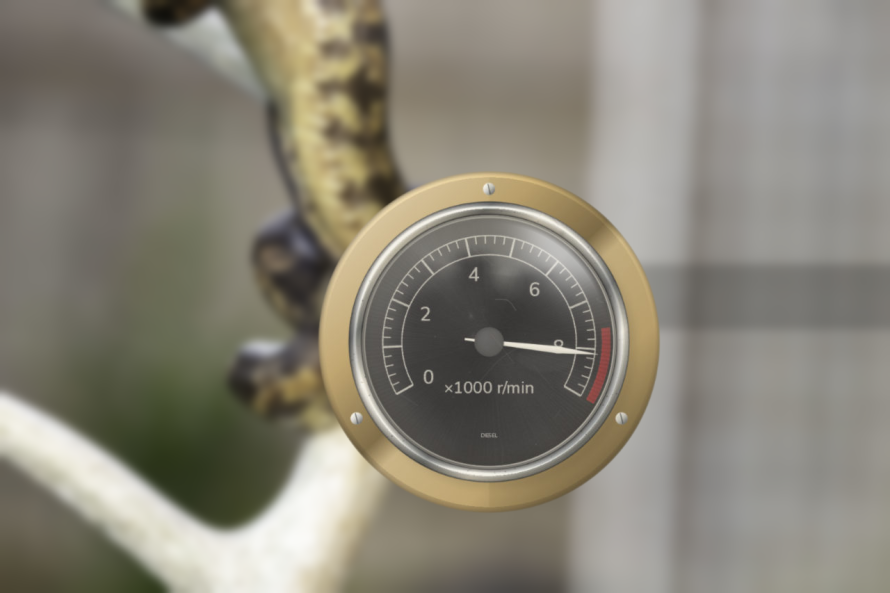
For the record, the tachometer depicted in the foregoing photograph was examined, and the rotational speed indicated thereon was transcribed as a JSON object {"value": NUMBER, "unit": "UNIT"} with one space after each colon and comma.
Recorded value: {"value": 8100, "unit": "rpm"}
